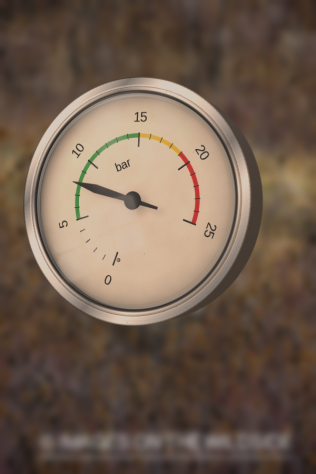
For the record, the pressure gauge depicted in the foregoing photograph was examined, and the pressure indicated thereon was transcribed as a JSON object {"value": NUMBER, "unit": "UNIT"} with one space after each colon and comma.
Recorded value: {"value": 8, "unit": "bar"}
